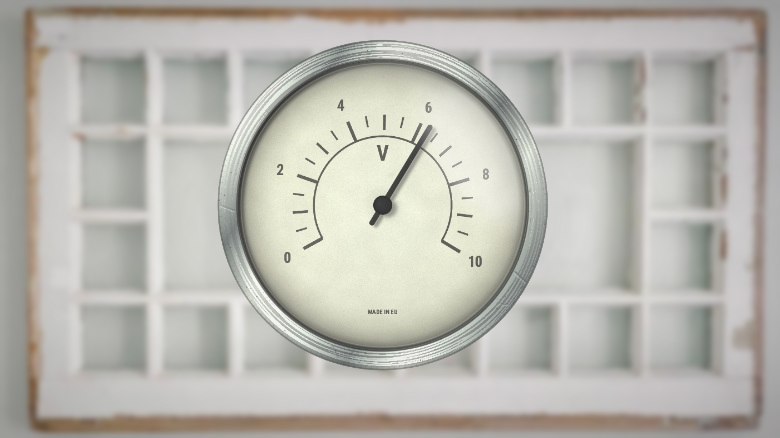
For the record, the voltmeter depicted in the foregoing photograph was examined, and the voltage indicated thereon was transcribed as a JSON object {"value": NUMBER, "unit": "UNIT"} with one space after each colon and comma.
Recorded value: {"value": 6.25, "unit": "V"}
